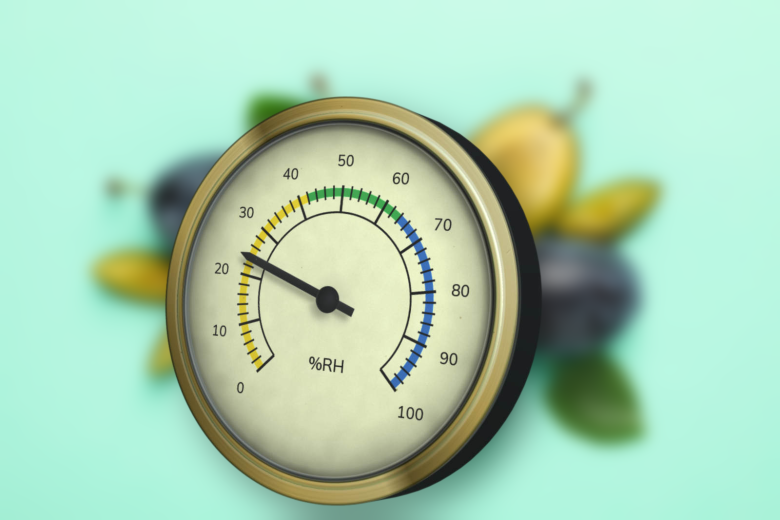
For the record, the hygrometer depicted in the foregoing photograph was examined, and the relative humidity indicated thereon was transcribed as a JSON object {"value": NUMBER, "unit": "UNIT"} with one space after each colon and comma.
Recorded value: {"value": 24, "unit": "%"}
